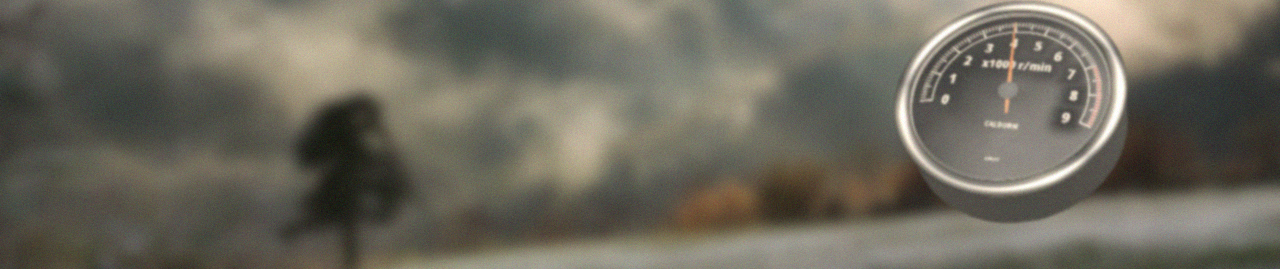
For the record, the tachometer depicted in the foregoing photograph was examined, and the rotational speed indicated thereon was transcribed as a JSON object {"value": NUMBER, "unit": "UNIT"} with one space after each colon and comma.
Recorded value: {"value": 4000, "unit": "rpm"}
